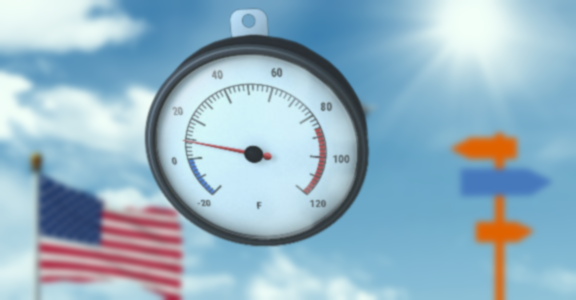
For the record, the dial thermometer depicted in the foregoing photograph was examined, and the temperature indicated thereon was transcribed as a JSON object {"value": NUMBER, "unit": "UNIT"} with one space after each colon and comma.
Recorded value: {"value": 10, "unit": "°F"}
